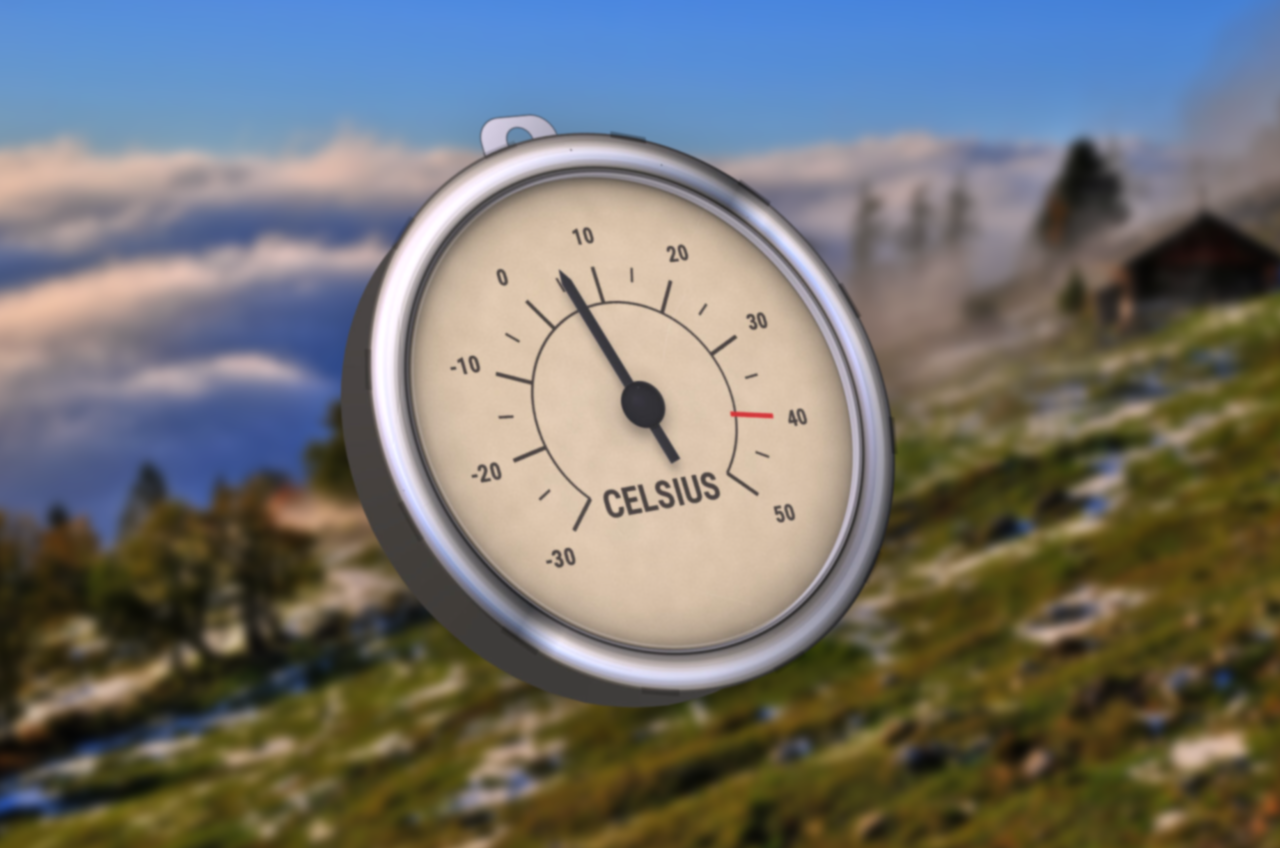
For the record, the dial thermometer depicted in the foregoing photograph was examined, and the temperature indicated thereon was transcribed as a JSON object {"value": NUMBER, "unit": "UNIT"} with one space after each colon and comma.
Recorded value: {"value": 5, "unit": "°C"}
